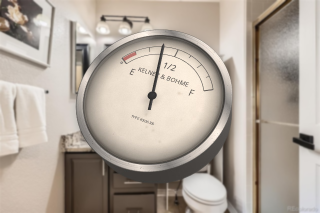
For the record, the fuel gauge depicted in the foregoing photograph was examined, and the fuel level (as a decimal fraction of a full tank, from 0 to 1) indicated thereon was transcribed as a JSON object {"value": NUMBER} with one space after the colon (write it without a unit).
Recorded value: {"value": 0.375}
